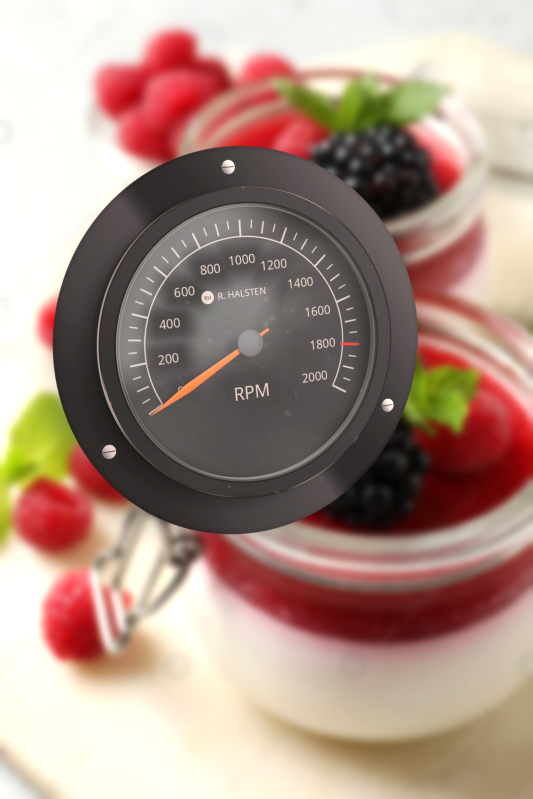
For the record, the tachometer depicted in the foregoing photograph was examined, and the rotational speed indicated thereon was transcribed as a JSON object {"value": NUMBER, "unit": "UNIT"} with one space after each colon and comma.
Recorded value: {"value": 0, "unit": "rpm"}
